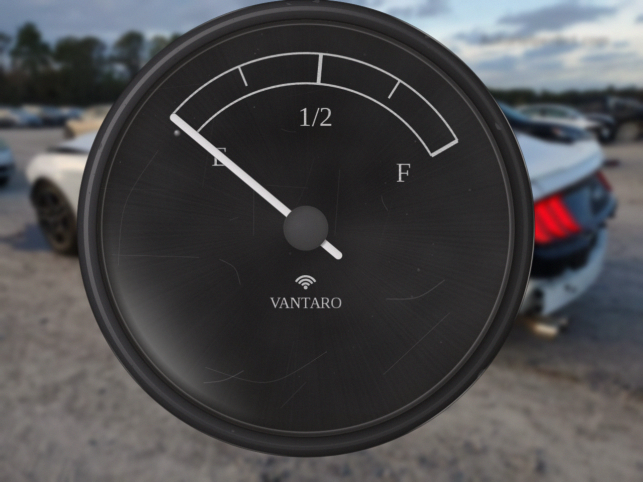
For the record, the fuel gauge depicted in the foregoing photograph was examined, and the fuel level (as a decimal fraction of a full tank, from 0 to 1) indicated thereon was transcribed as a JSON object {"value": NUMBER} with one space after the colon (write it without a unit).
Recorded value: {"value": 0}
